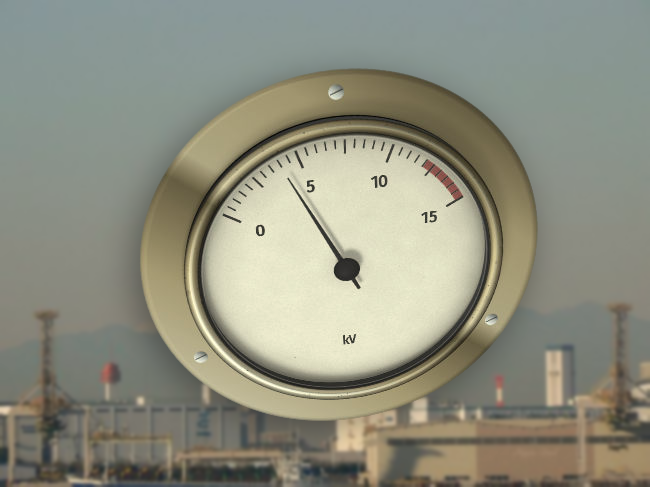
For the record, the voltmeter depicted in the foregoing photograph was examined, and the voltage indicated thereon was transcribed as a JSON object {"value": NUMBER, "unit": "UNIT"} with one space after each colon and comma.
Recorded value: {"value": 4, "unit": "kV"}
